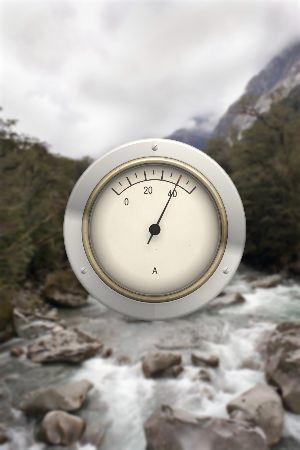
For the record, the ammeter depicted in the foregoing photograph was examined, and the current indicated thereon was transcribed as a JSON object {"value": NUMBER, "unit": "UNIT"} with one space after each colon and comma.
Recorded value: {"value": 40, "unit": "A"}
